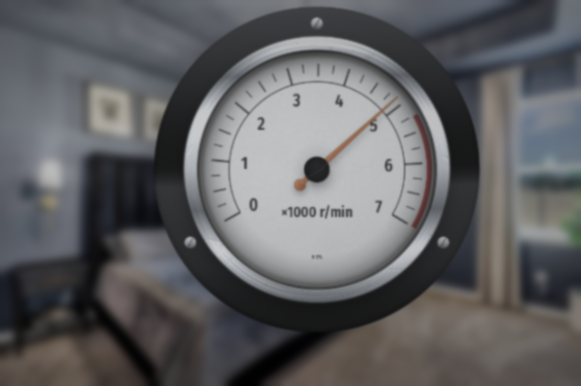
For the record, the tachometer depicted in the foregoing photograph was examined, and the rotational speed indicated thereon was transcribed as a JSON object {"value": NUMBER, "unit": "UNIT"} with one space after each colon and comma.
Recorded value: {"value": 4875, "unit": "rpm"}
